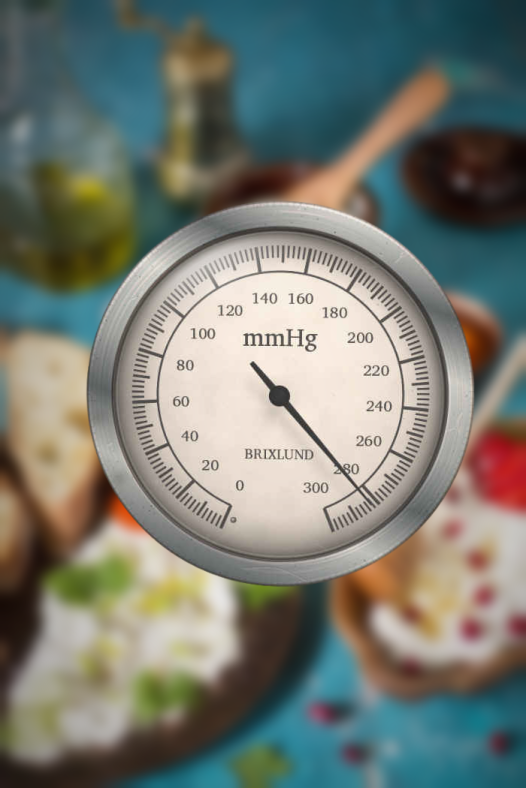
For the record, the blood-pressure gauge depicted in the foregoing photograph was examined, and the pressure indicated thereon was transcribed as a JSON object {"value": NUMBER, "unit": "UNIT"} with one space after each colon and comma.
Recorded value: {"value": 282, "unit": "mmHg"}
